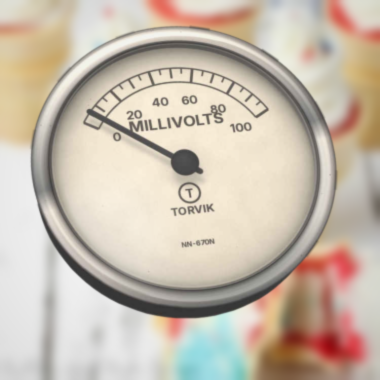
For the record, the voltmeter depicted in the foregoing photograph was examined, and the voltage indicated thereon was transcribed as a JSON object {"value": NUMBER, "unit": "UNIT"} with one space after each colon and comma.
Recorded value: {"value": 5, "unit": "mV"}
